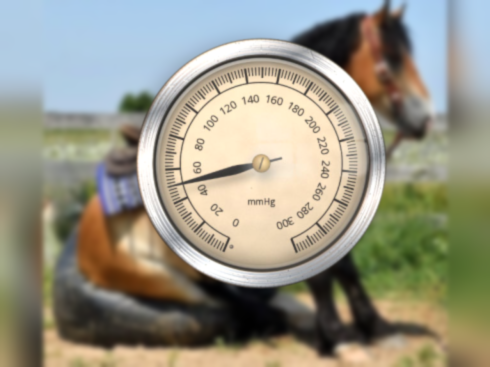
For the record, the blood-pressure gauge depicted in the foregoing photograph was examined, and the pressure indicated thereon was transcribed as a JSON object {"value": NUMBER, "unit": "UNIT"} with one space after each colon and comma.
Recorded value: {"value": 50, "unit": "mmHg"}
